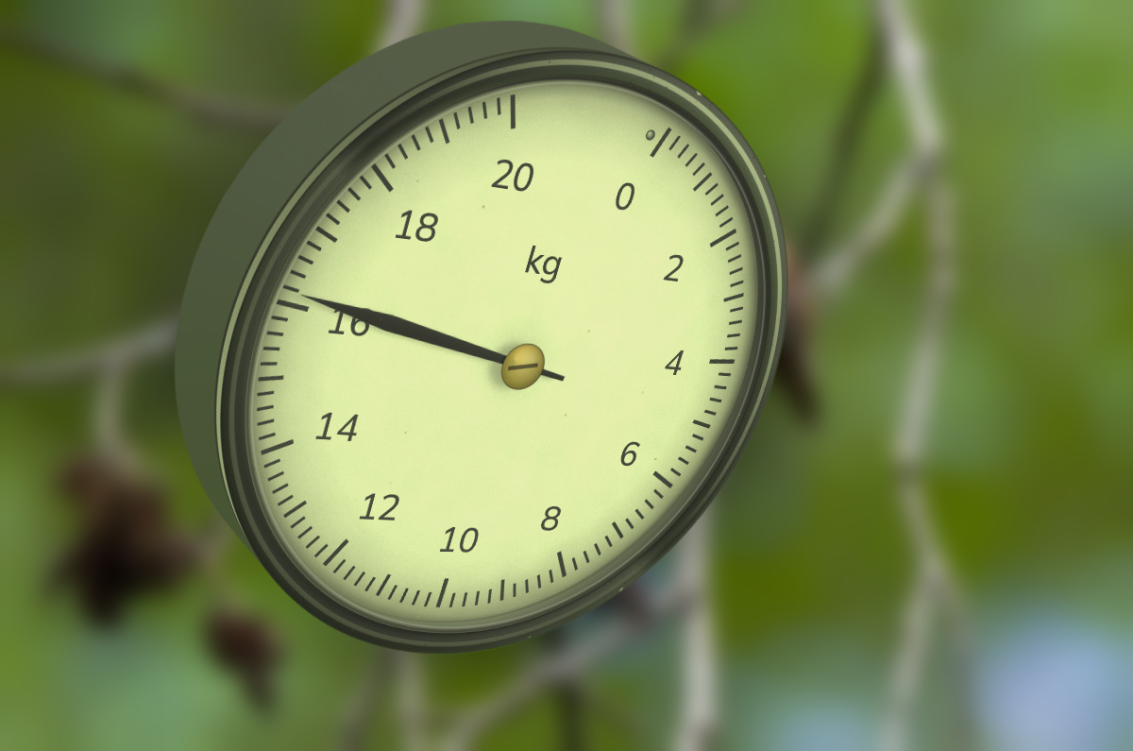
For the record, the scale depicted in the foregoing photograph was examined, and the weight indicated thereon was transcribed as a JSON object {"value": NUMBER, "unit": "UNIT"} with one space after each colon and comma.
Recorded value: {"value": 16.2, "unit": "kg"}
